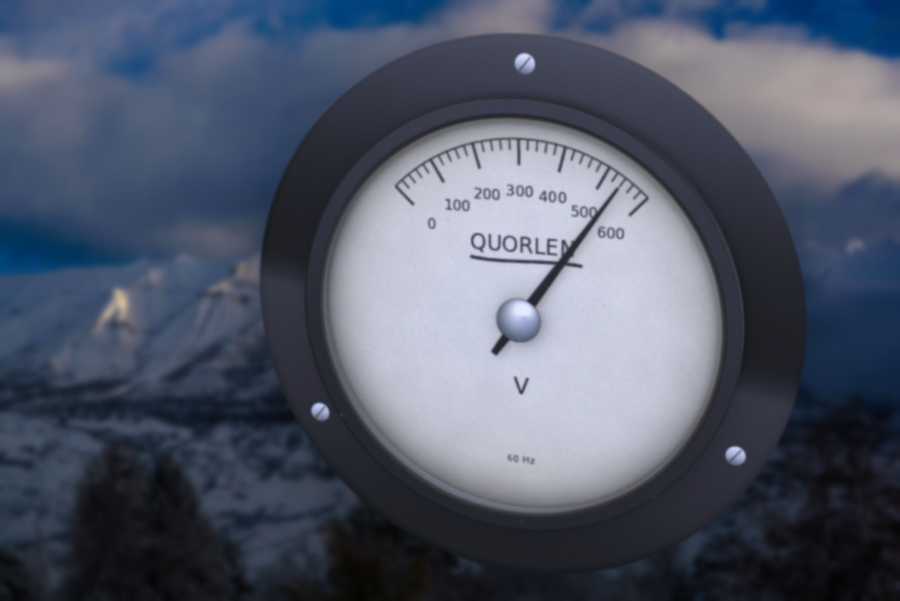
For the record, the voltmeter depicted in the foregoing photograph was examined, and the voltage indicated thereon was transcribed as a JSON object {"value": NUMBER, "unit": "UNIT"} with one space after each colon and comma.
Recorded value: {"value": 540, "unit": "V"}
